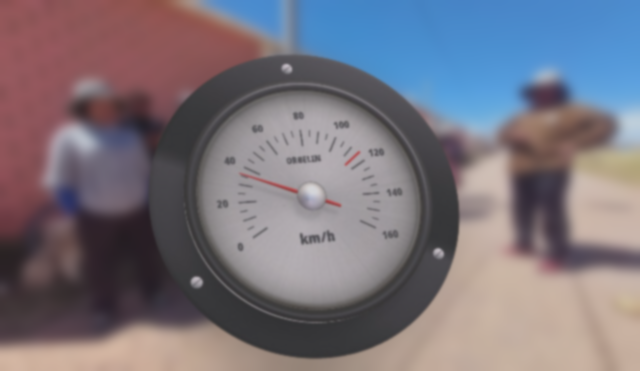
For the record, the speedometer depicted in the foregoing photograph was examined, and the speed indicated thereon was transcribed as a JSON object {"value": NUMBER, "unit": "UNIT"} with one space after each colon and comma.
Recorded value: {"value": 35, "unit": "km/h"}
